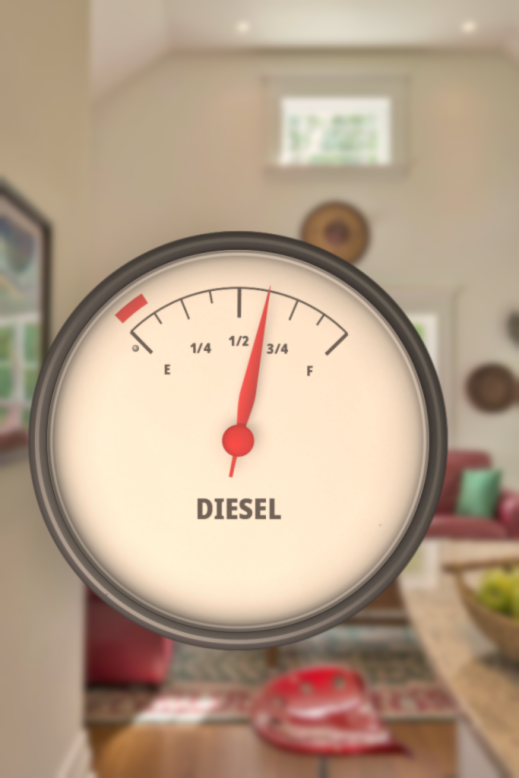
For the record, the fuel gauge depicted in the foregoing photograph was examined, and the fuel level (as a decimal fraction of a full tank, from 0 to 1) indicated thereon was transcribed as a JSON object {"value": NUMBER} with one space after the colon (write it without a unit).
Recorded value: {"value": 0.625}
